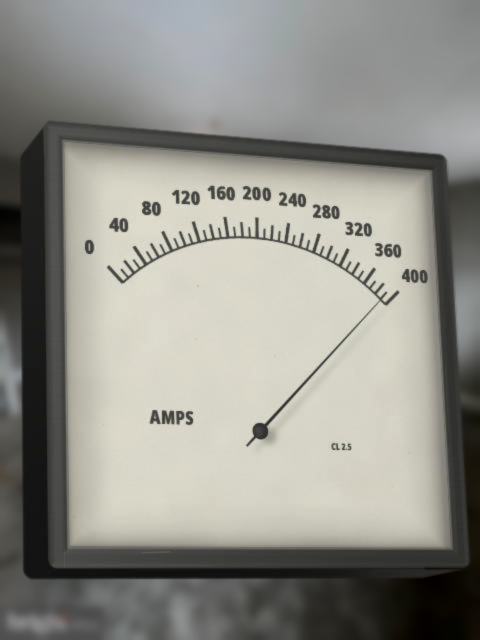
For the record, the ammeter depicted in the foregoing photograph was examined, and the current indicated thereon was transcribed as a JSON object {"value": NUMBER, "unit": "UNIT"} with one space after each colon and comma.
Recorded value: {"value": 390, "unit": "A"}
